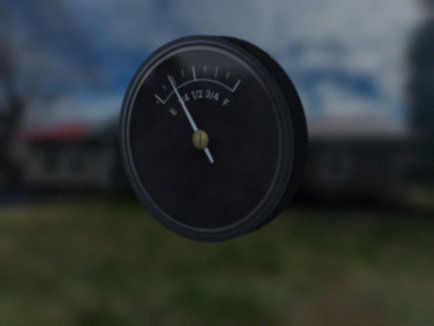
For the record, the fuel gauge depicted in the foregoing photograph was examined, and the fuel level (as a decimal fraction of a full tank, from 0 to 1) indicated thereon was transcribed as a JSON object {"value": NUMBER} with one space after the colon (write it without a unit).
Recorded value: {"value": 0.25}
